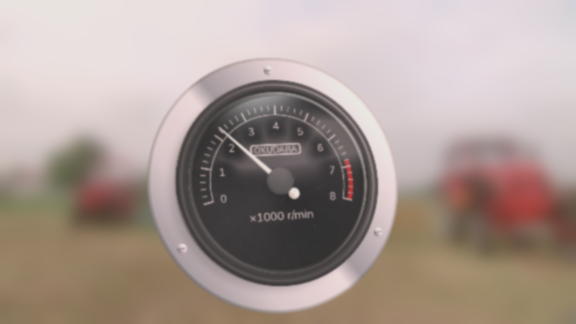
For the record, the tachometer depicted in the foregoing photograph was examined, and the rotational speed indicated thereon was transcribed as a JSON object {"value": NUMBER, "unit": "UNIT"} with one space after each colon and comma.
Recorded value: {"value": 2200, "unit": "rpm"}
